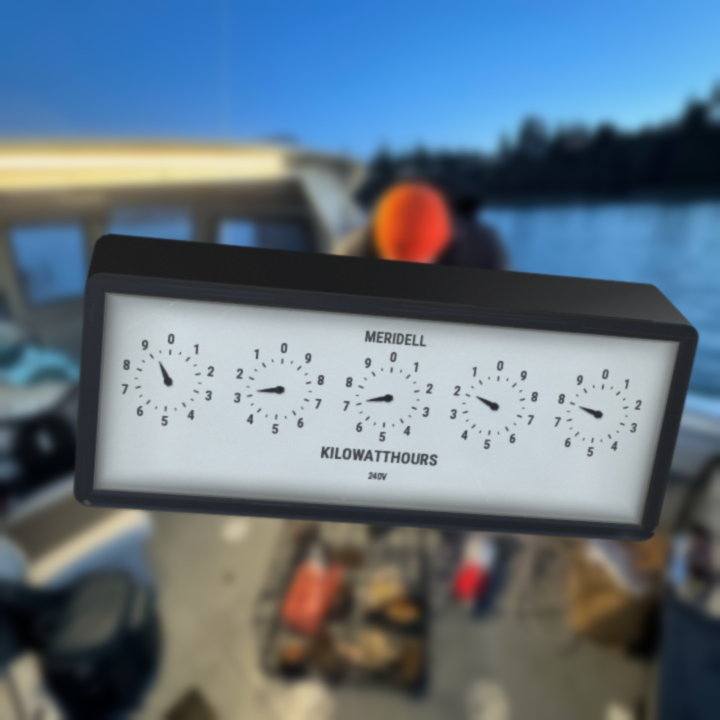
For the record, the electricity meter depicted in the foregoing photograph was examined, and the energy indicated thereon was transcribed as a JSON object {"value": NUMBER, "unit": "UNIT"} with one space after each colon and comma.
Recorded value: {"value": 92718, "unit": "kWh"}
